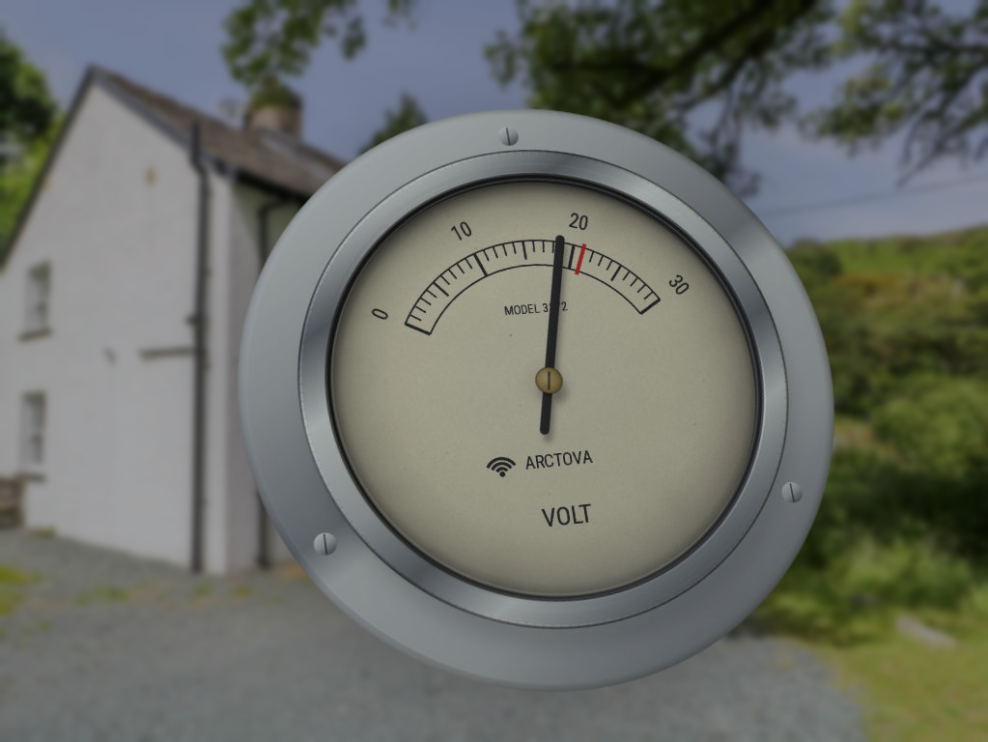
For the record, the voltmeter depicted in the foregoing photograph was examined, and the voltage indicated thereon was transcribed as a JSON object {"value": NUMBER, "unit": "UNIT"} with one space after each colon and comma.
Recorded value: {"value": 18.5, "unit": "V"}
